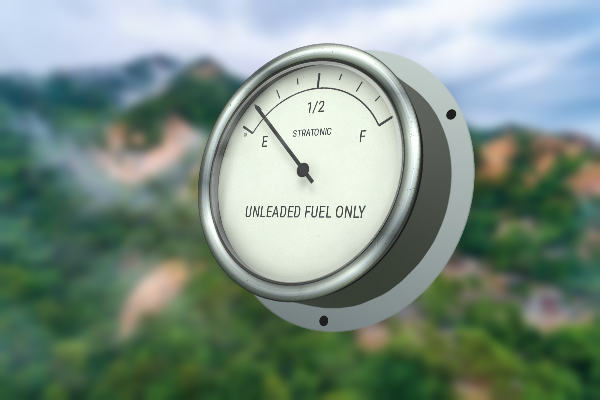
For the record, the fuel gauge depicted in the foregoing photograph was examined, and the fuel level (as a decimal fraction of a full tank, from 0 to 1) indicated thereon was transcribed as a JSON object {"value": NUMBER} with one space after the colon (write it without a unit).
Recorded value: {"value": 0.125}
